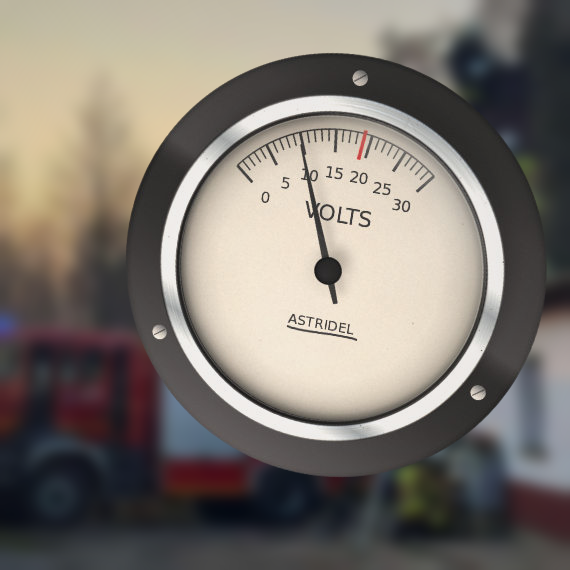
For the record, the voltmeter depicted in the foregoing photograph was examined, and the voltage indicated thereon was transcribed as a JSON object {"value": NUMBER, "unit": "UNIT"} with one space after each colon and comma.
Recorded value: {"value": 10, "unit": "V"}
